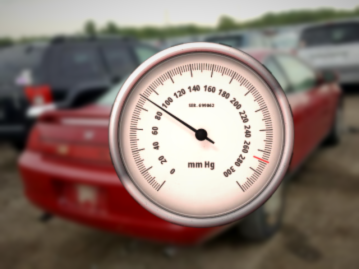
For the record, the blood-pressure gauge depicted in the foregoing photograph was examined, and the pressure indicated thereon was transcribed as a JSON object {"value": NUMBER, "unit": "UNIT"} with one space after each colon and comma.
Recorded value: {"value": 90, "unit": "mmHg"}
